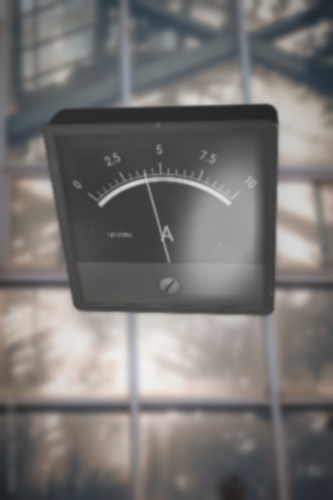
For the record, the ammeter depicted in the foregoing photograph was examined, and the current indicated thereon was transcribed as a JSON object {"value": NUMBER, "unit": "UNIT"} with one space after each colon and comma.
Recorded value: {"value": 4, "unit": "A"}
